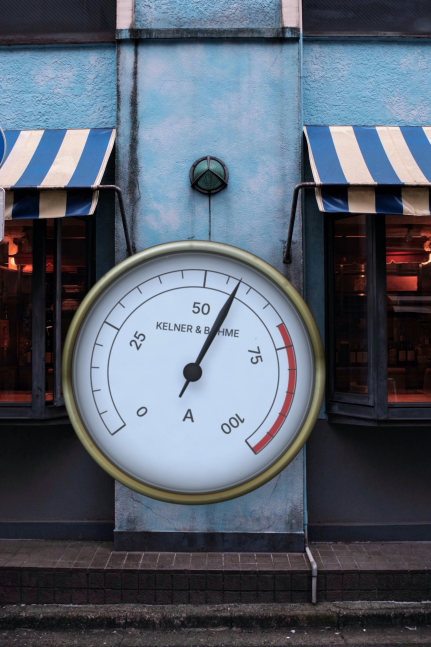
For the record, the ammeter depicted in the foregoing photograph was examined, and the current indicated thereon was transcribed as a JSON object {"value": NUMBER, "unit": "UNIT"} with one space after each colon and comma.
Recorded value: {"value": 57.5, "unit": "A"}
